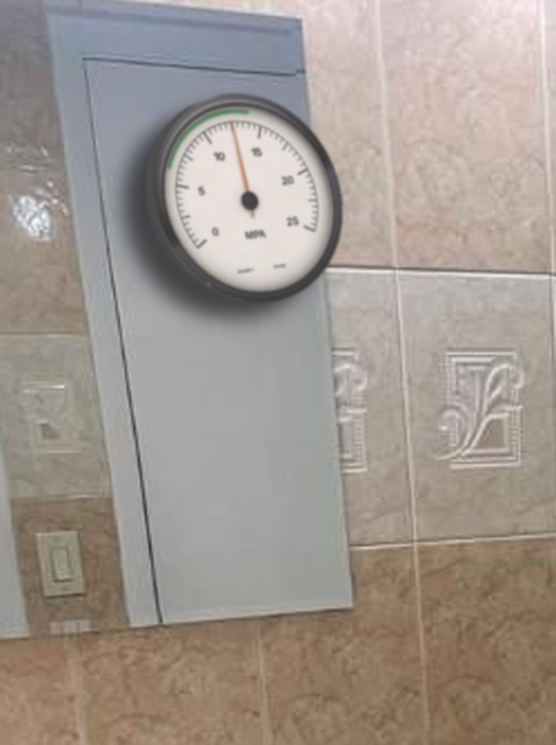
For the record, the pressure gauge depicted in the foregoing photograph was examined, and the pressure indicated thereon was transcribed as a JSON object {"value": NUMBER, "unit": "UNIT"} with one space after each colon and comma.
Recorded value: {"value": 12.5, "unit": "MPa"}
